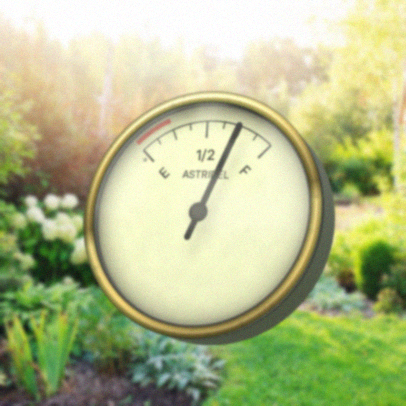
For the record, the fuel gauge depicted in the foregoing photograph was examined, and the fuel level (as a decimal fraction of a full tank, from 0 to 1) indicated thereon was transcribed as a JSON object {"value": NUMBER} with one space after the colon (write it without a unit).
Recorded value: {"value": 0.75}
